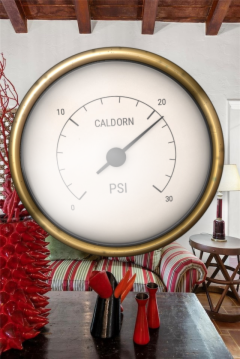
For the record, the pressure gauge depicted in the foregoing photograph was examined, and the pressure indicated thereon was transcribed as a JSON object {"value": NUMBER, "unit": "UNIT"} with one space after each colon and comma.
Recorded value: {"value": 21, "unit": "psi"}
